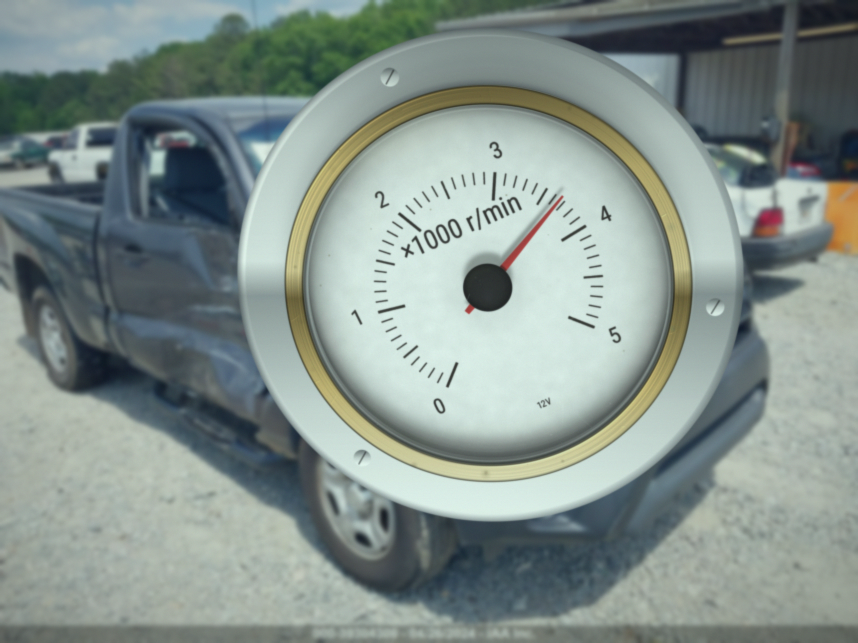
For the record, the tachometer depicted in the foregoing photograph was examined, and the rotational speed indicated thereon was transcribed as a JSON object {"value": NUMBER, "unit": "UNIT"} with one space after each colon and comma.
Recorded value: {"value": 3650, "unit": "rpm"}
